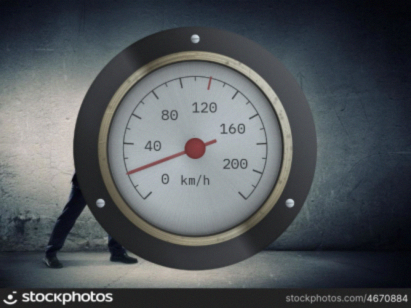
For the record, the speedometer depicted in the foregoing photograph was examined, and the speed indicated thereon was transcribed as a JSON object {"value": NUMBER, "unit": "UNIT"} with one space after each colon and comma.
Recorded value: {"value": 20, "unit": "km/h"}
